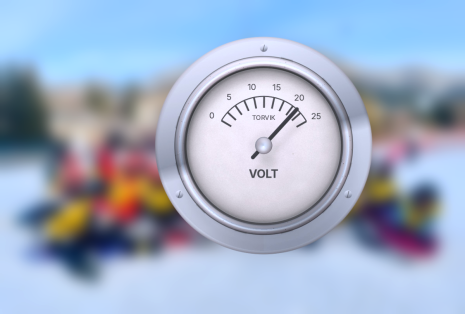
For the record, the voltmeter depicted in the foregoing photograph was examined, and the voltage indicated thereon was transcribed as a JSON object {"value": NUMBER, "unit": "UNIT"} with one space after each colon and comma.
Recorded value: {"value": 21.25, "unit": "V"}
